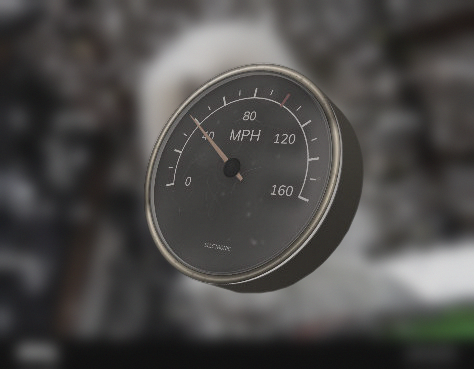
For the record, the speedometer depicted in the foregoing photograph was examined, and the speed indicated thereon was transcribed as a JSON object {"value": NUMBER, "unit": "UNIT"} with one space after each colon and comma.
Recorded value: {"value": 40, "unit": "mph"}
